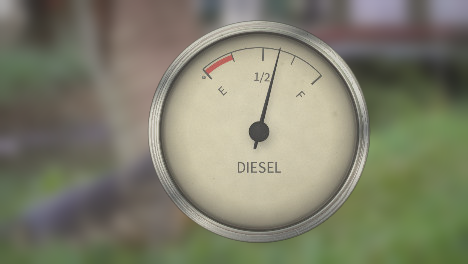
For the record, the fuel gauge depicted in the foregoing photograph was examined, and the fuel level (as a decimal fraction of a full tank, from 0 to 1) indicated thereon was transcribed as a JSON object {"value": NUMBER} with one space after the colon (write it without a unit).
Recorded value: {"value": 0.625}
